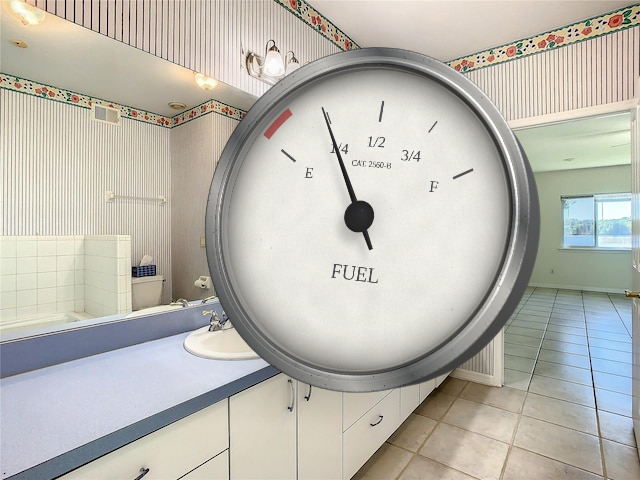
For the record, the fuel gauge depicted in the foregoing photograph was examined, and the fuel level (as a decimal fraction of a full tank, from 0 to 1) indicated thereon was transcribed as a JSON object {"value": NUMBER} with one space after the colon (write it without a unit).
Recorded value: {"value": 0.25}
